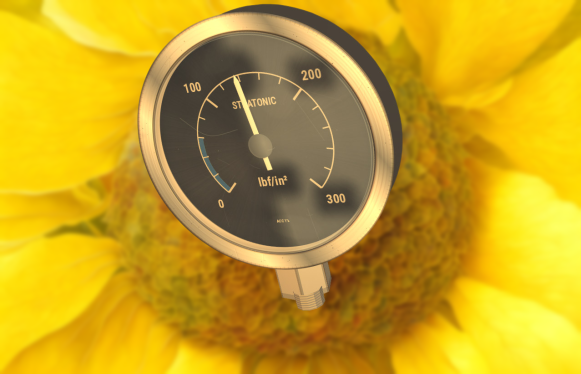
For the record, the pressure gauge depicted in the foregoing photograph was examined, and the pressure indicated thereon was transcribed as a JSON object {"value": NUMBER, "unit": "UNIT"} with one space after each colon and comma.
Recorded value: {"value": 140, "unit": "psi"}
